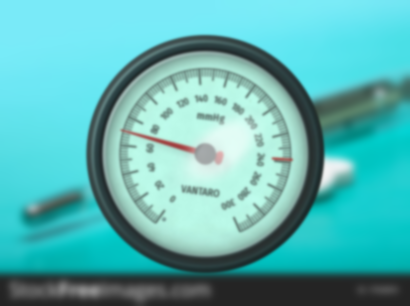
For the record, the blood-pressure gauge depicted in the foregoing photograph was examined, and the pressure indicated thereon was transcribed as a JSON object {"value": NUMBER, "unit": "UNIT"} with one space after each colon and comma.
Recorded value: {"value": 70, "unit": "mmHg"}
